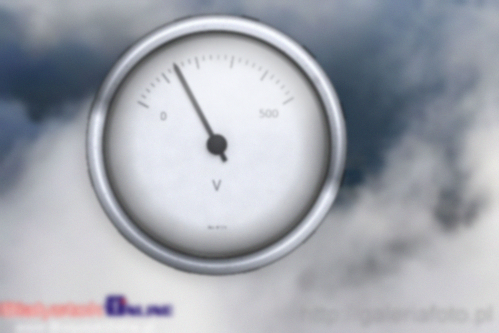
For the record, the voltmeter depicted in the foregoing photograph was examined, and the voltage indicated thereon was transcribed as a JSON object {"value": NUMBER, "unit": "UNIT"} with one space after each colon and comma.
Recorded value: {"value": 140, "unit": "V"}
